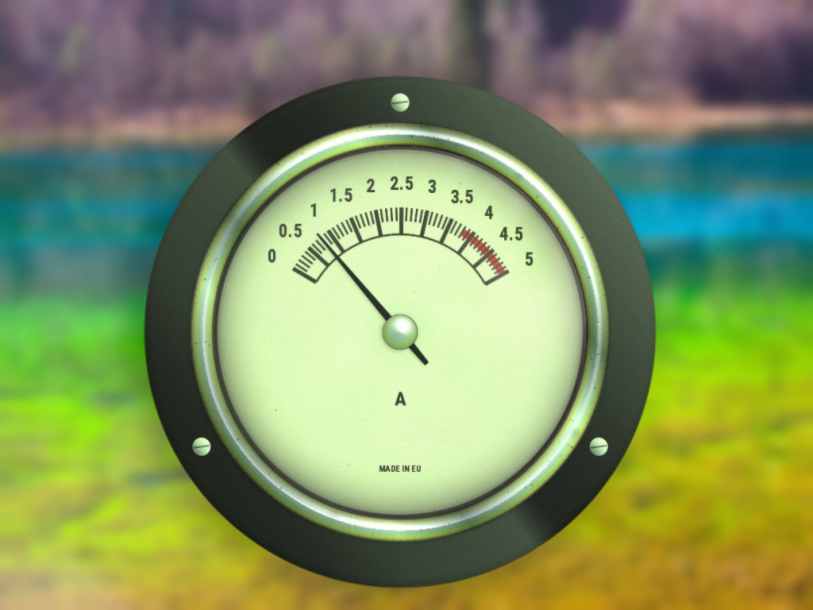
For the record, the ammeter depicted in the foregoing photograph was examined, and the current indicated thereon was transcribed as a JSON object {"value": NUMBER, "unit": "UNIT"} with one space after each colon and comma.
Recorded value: {"value": 0.8, "unit": "A"}
